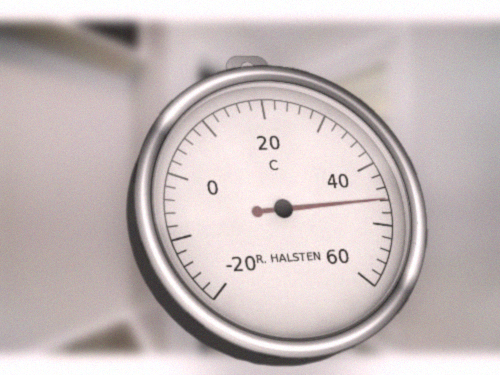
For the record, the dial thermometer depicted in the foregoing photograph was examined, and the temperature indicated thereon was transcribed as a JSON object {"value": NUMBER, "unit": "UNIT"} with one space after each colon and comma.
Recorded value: {"value": 46, "unit": "°C"}
